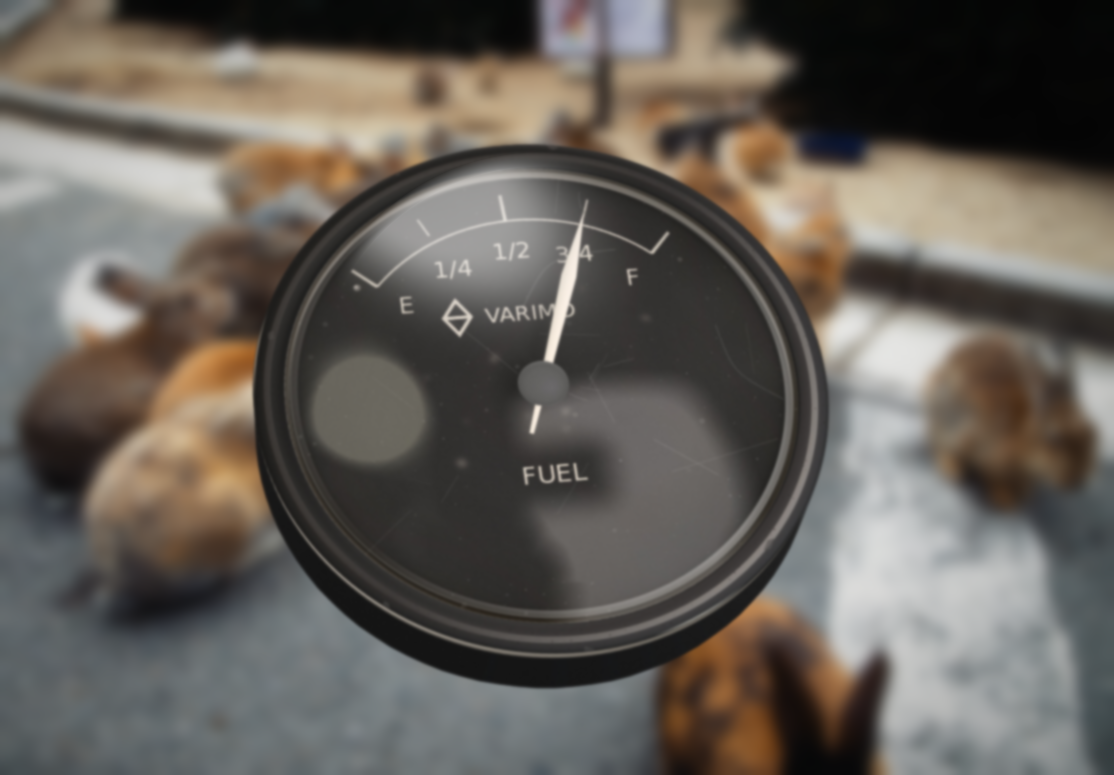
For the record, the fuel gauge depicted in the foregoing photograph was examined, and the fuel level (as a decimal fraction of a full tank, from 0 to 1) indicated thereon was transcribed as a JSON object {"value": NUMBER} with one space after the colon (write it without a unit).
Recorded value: {"value": 0.75}
